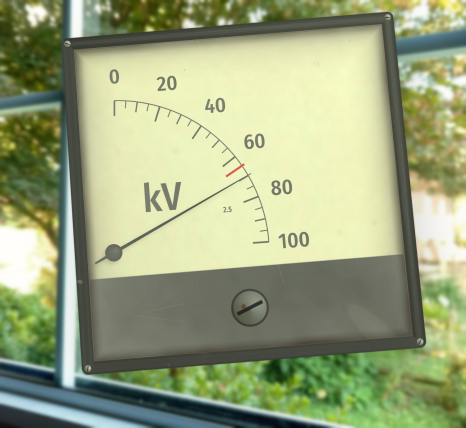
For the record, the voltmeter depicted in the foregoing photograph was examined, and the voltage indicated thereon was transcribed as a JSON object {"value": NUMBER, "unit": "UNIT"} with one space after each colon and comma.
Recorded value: {"value": 70, "unit": "kV"}
